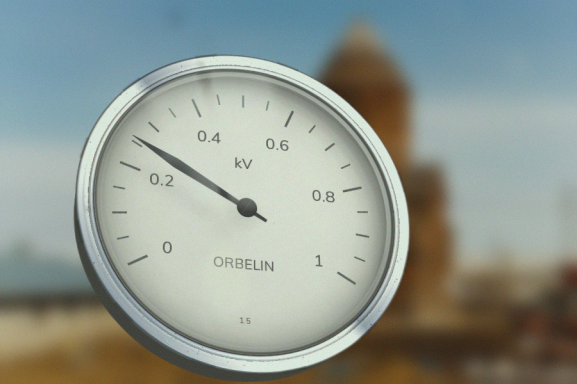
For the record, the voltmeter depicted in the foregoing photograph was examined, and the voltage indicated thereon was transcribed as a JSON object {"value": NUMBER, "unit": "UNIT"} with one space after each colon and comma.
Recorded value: {"value": 0.25, "unit": "kV"}
